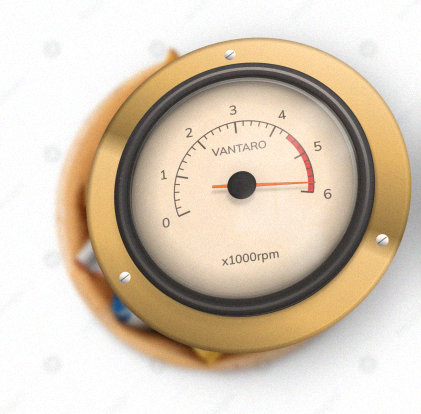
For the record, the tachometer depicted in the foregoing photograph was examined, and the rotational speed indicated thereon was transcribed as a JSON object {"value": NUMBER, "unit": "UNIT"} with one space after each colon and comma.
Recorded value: {"value": 5800, "unit": "rpm"}
